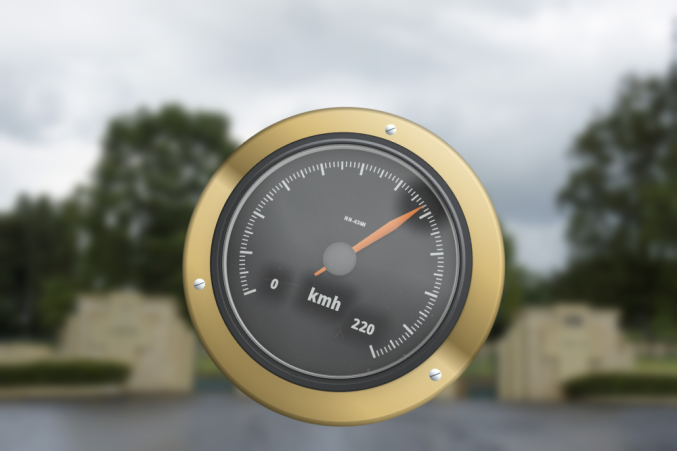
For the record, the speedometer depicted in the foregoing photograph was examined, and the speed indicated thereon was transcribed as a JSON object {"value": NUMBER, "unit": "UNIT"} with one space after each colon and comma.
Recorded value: {"value": 136, "unit": "km/h"}
